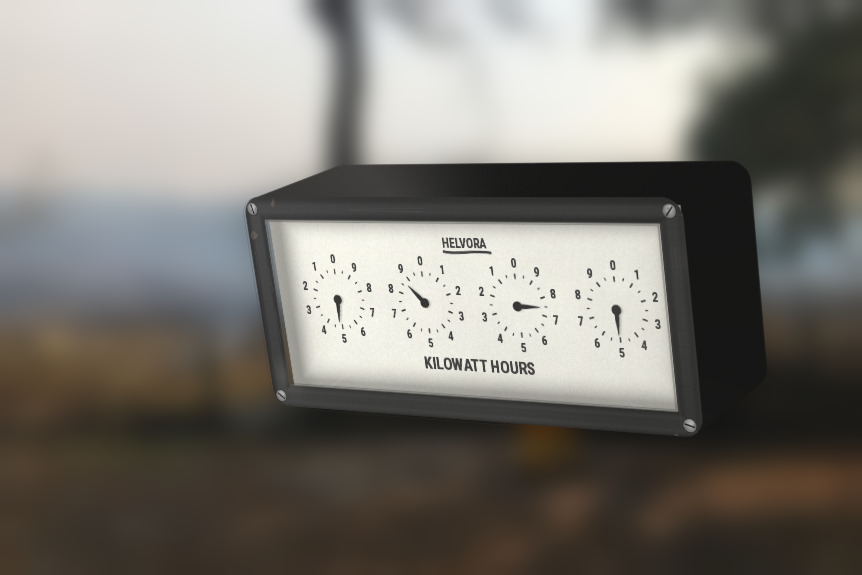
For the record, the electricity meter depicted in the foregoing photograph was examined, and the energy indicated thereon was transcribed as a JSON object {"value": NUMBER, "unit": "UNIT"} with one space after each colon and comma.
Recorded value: {"value": 4875, "unit": "kWh"}
